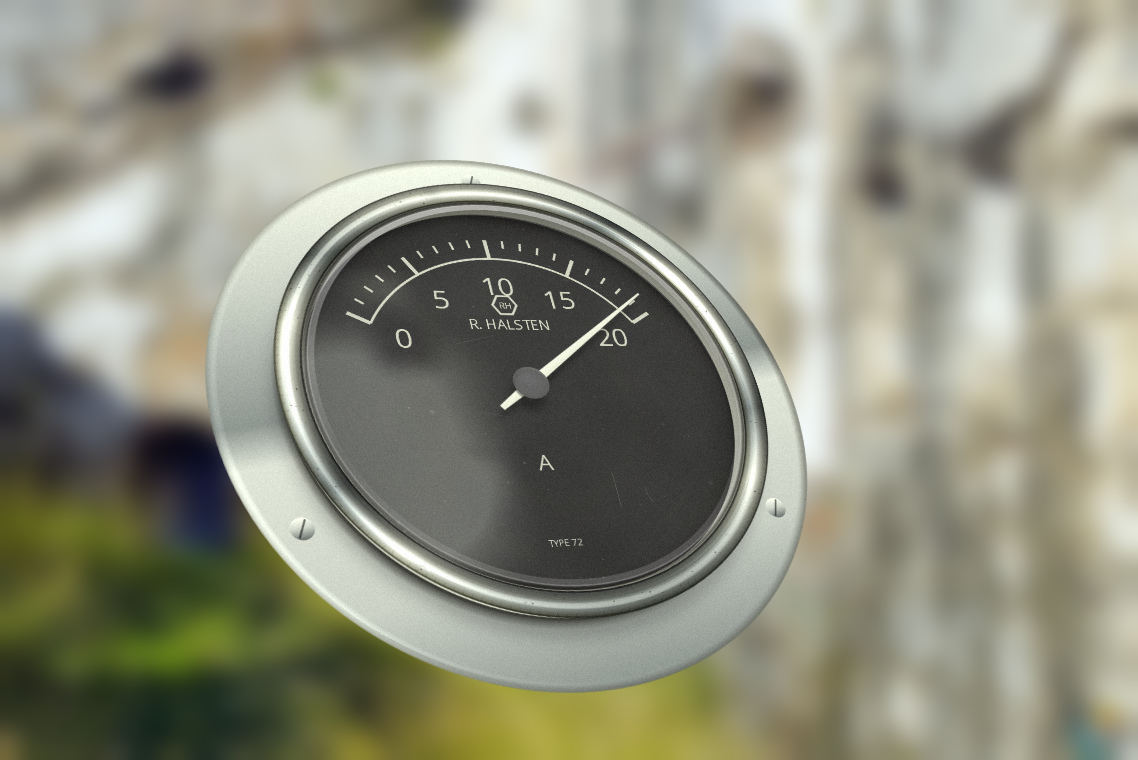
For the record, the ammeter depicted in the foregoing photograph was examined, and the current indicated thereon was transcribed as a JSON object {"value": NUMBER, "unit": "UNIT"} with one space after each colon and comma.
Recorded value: {"value": 19, "unit": "A"}
